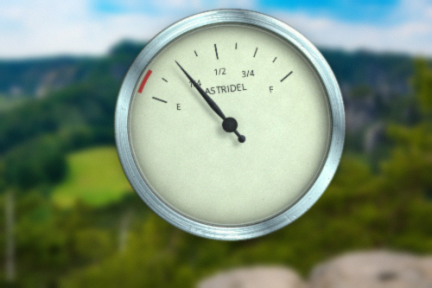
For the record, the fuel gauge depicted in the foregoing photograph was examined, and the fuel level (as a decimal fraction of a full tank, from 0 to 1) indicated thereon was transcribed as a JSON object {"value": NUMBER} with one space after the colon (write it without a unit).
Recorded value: {"value": 0.25}
